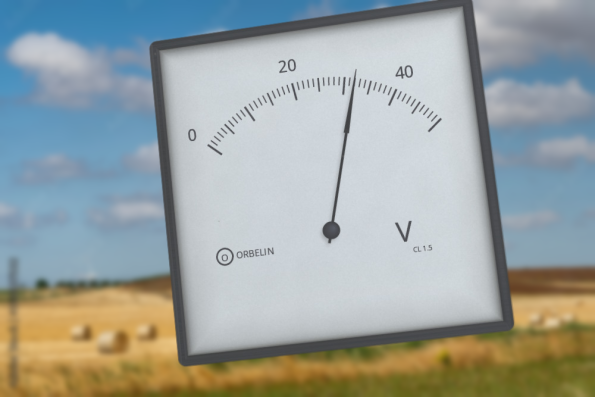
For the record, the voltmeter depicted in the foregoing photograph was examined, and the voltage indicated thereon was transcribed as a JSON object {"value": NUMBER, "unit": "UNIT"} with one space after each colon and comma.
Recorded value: {"value": 32, "unit": "V"}
